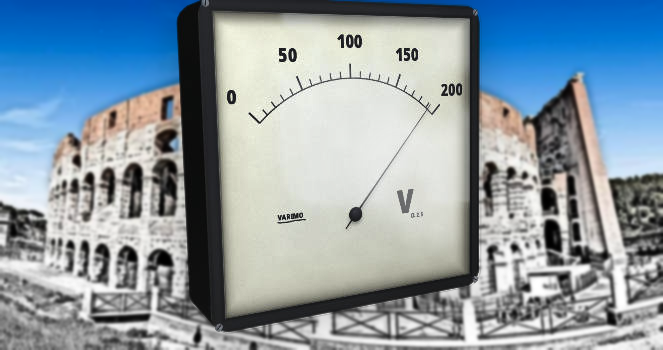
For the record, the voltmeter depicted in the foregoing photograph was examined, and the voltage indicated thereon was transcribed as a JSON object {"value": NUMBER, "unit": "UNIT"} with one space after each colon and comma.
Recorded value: {"value": 190, "unit": "V"}
